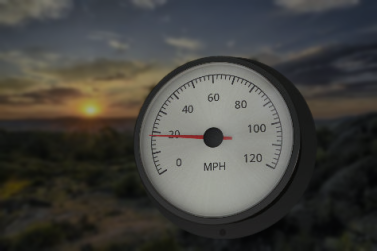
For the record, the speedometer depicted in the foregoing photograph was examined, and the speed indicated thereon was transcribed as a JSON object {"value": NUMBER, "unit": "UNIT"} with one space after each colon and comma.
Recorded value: {"value": 18, "unit": "mph"}
